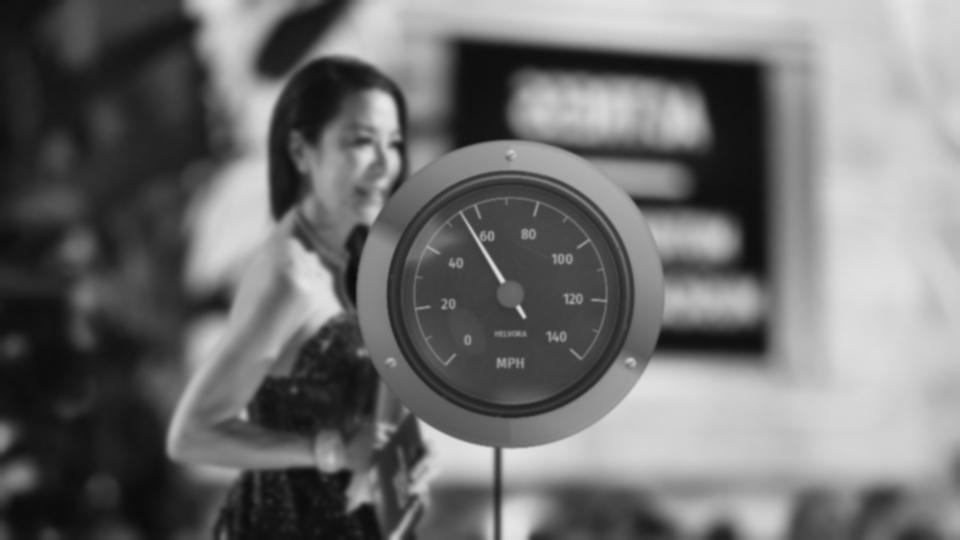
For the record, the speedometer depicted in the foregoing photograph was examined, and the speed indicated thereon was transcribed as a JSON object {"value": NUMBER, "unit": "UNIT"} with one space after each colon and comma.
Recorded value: {"value": 55, "unit": "mph"}
